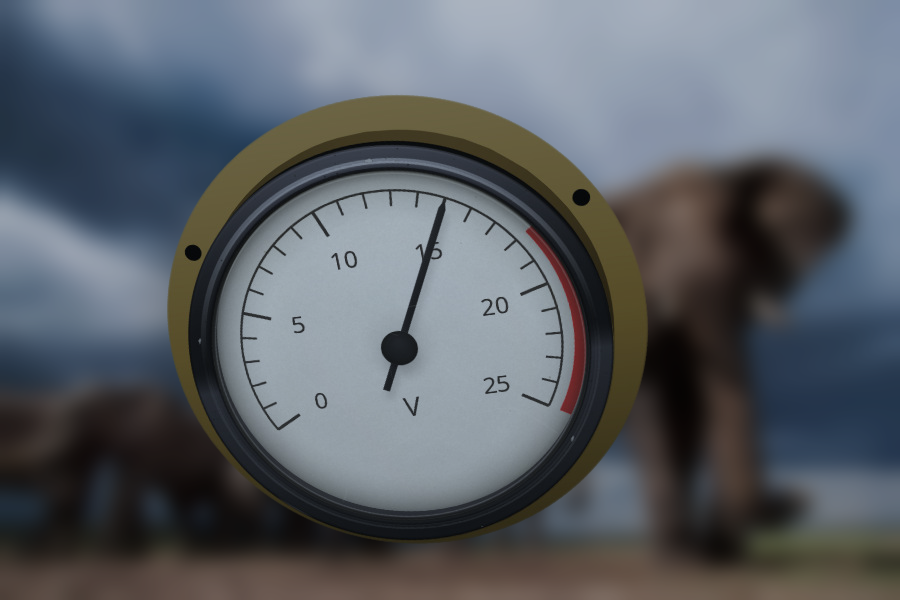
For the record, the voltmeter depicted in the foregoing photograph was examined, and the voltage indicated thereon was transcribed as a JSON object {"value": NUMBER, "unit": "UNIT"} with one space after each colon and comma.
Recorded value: {"value": 15, "unit": "V"}
